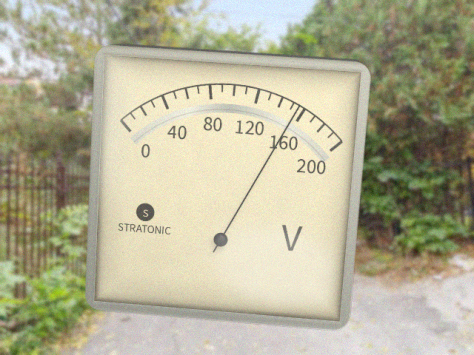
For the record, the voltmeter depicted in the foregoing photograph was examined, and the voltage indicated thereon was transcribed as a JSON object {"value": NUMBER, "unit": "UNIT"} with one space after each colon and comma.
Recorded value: {"value": 155, "unit": "V"}
